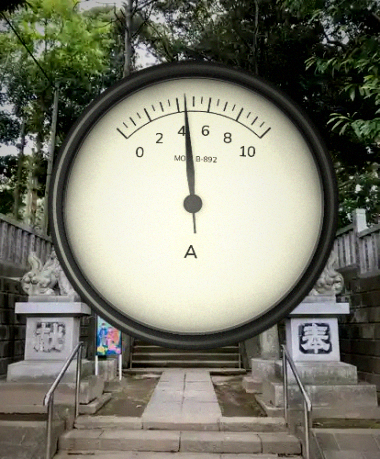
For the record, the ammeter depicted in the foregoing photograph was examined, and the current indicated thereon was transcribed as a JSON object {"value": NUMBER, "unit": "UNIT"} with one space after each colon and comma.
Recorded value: {"value": 4.5, "unit": "A"}
